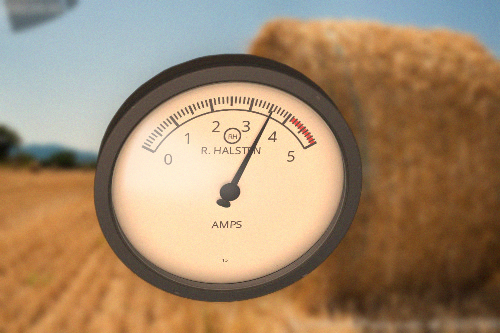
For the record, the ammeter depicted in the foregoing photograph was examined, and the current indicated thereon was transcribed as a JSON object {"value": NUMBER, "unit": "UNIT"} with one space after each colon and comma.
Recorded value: {"value": 3.5, "unit": "A"}
